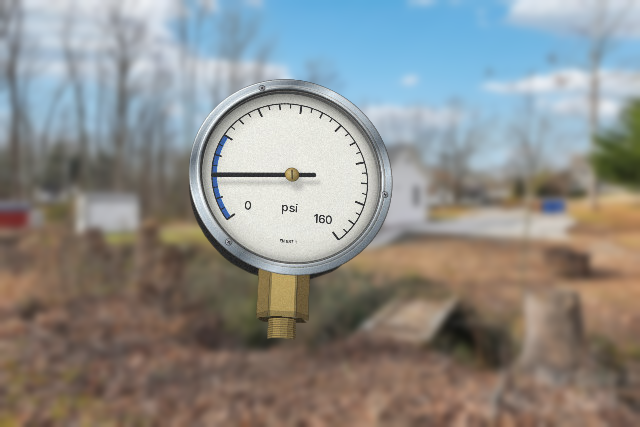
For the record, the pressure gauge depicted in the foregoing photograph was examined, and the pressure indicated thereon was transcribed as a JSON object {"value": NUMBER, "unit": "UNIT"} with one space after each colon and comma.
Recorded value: {"value": 20, "unit": "psi"}
